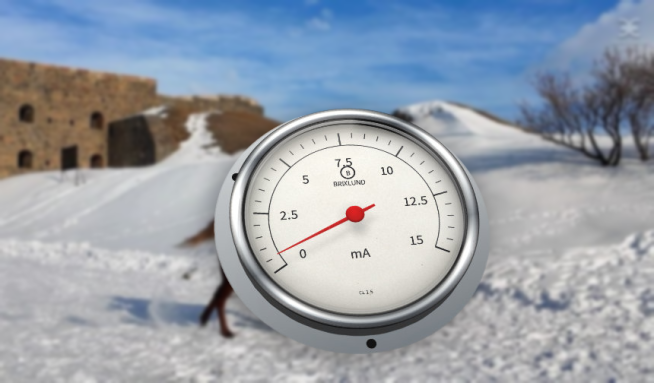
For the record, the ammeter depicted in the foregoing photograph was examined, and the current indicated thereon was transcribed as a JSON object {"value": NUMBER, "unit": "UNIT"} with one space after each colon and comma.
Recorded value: {"value": 0.5, "unit": "mA"}
